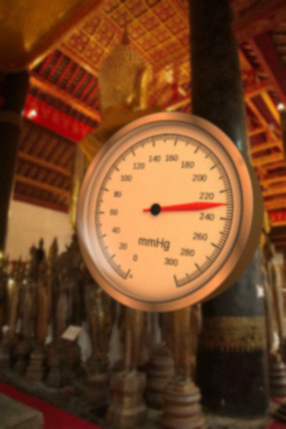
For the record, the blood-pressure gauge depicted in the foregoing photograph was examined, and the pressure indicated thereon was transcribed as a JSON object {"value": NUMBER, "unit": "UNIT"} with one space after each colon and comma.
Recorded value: {"value": 230, "unit": "mmHg"}
